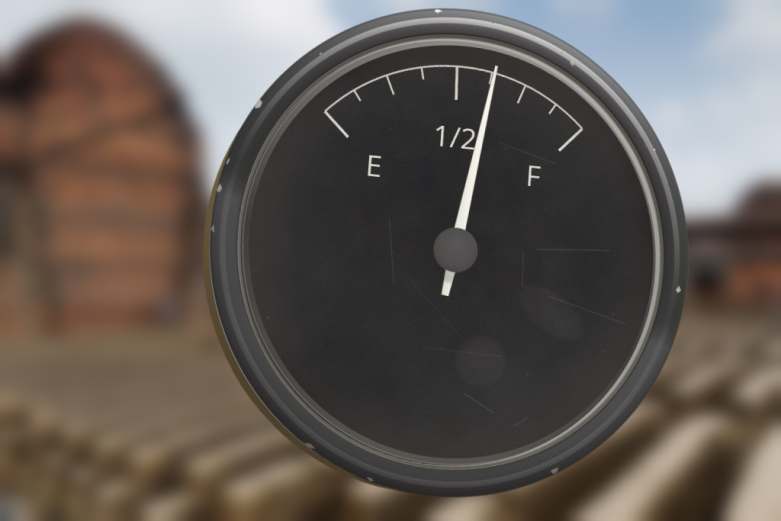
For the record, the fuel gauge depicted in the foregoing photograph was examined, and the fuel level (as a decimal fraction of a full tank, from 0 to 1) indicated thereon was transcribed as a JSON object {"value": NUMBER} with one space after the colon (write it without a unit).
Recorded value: {"value": 0.625}
